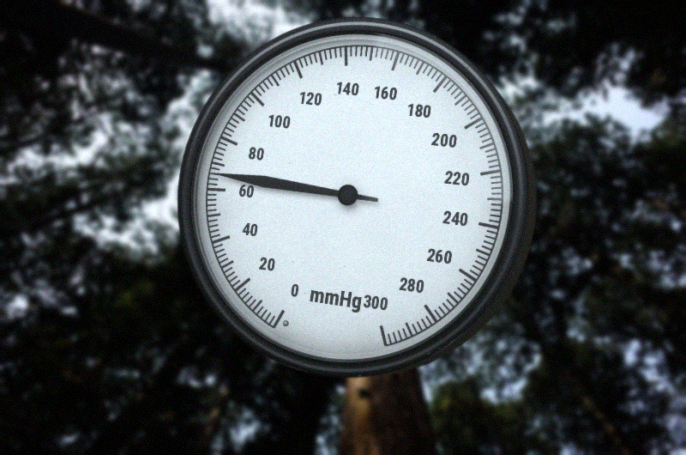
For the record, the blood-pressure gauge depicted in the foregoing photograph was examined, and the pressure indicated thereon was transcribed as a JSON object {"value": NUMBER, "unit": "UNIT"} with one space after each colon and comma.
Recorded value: {"value": 66, "unit": "mmHg"}
